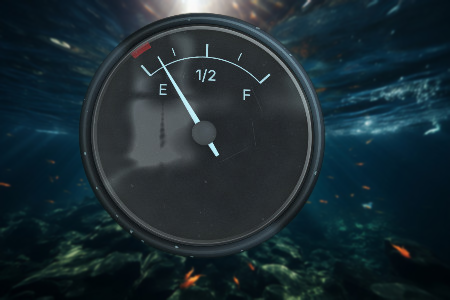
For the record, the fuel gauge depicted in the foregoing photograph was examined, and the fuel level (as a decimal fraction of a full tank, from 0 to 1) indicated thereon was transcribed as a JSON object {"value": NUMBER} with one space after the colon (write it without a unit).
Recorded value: {"value": 0.125}
